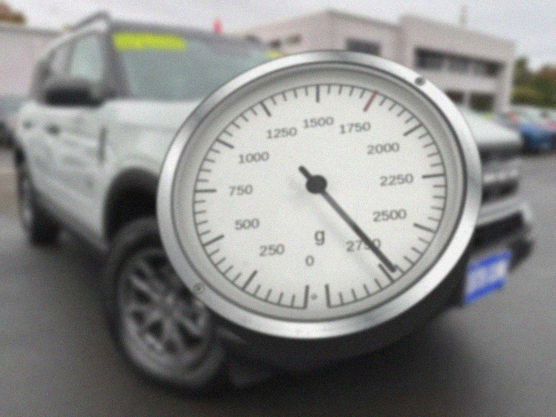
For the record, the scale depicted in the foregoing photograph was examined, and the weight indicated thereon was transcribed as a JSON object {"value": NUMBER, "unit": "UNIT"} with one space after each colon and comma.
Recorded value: {"value": 2725, "unit": "g"}
